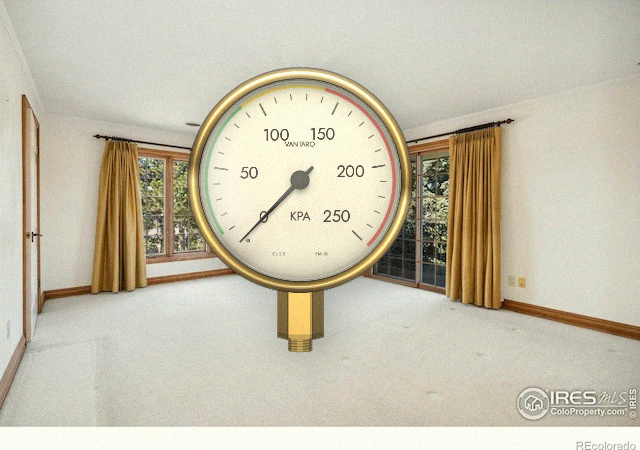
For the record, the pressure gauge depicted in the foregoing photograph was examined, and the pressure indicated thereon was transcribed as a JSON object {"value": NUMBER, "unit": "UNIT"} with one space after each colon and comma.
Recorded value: {"value": 0, "unit": "kPa"}
